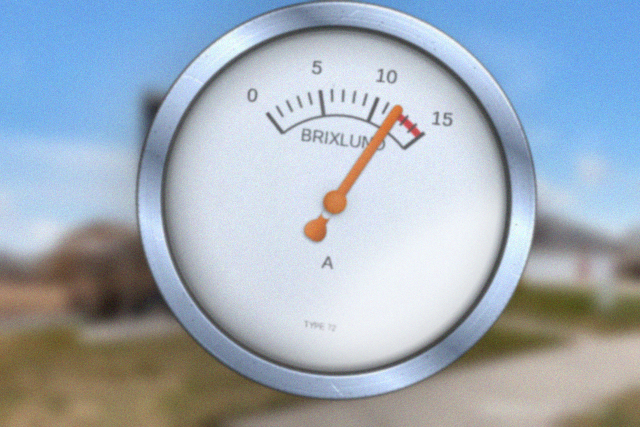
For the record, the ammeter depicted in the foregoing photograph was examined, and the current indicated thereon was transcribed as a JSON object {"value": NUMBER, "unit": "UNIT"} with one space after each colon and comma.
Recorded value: {"value": 12, "unit": "A"}
